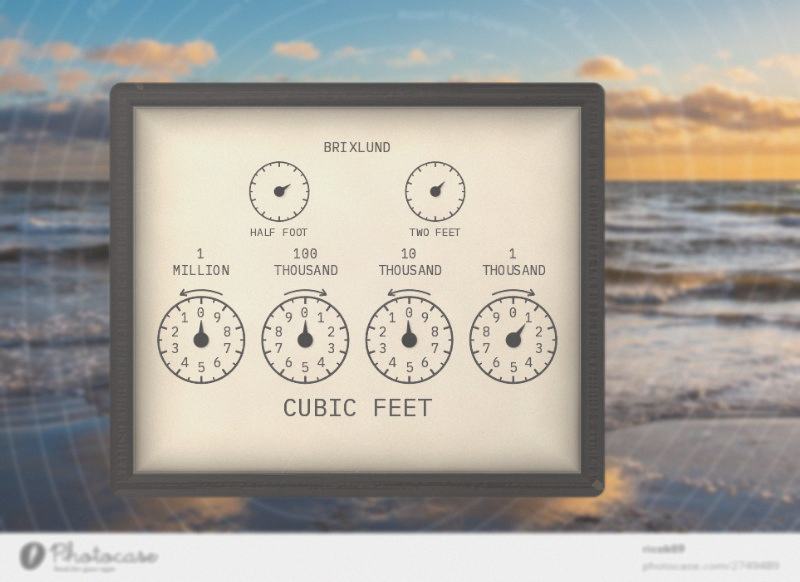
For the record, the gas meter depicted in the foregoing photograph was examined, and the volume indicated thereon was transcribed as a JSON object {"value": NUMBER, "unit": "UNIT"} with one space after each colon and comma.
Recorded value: {"value": 100, "unit": "ft³"}
